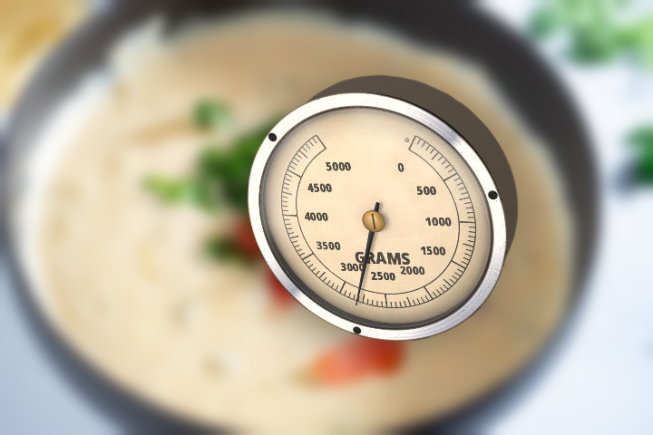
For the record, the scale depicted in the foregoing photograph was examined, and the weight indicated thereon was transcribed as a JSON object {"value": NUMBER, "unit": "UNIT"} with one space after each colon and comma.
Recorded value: {"value": 2800, "unit": "g"}
